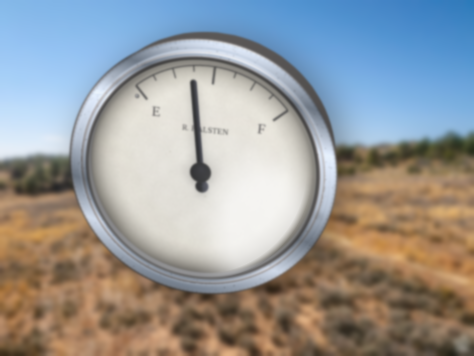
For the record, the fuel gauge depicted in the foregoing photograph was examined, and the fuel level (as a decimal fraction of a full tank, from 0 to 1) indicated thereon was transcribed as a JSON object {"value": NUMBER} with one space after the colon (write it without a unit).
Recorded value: {"value": 0.375}
